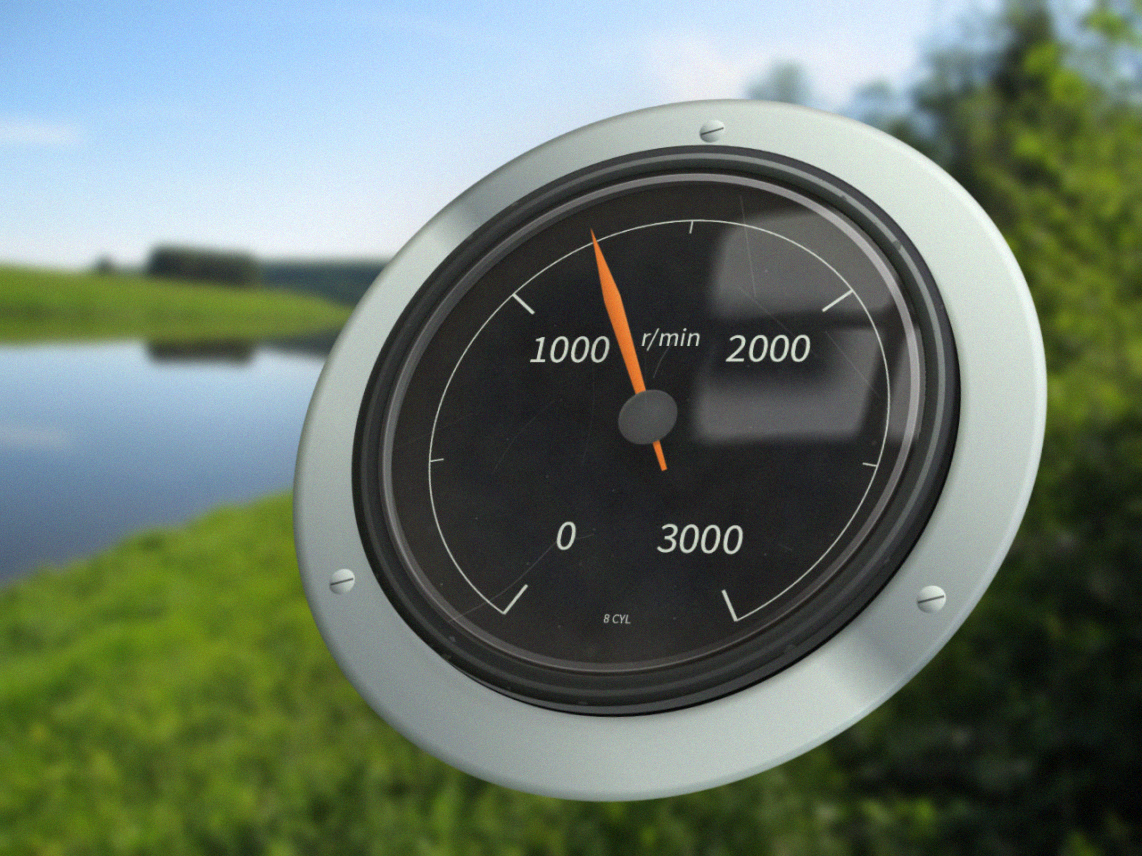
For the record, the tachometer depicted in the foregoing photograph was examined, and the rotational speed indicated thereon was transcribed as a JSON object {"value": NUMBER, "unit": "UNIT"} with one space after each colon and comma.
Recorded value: {"value": 1250, "unit": "rpm"}
